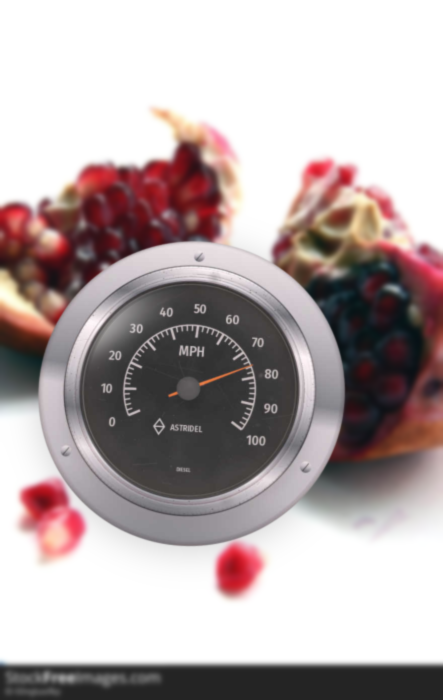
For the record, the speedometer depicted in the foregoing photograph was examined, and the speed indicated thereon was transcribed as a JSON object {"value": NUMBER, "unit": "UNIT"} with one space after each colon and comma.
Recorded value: {"value": 76, "unit": "mph"}
